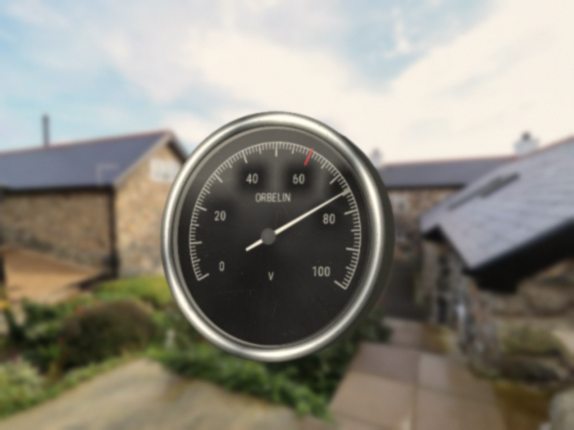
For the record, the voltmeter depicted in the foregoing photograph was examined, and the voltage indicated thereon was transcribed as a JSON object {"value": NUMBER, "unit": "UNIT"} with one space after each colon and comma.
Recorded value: {"value": 75, "unit": "V"}
